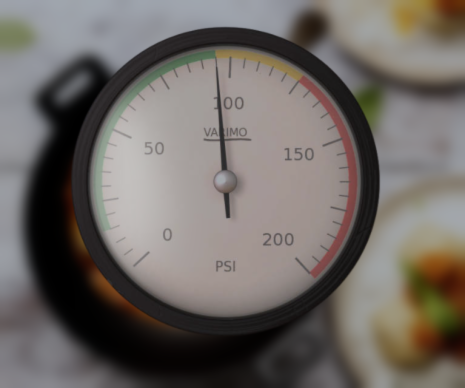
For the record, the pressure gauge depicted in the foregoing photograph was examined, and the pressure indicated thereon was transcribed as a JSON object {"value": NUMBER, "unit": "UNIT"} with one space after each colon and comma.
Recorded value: {"value": 95, "unit": "psi"}
